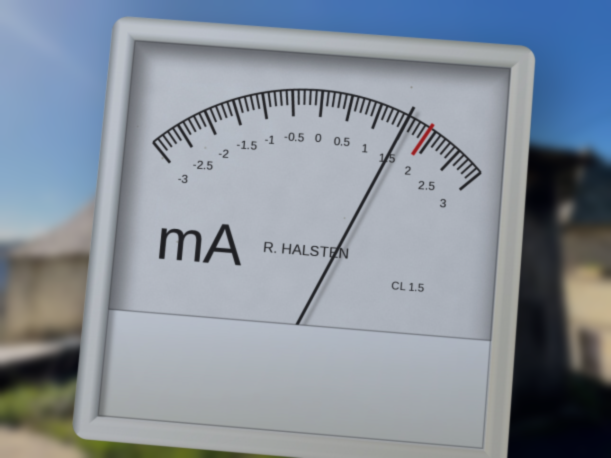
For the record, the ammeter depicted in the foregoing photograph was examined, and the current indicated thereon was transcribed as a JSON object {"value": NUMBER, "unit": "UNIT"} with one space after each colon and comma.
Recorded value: {"value": 1.5, "unit": "mA"}
